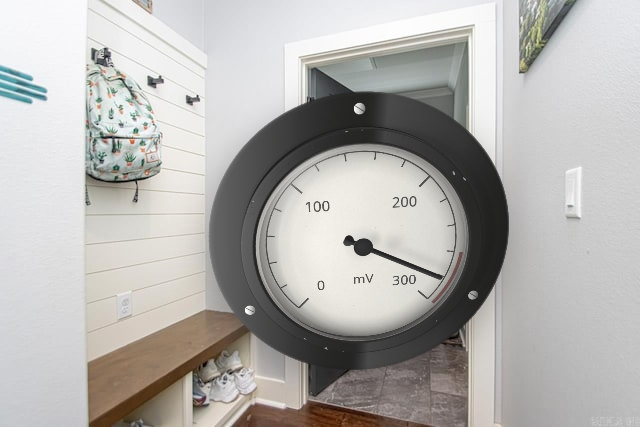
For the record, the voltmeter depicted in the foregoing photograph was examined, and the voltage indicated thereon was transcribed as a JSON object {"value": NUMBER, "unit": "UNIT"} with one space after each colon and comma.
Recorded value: {"value": 280, "unit": "mV"}
